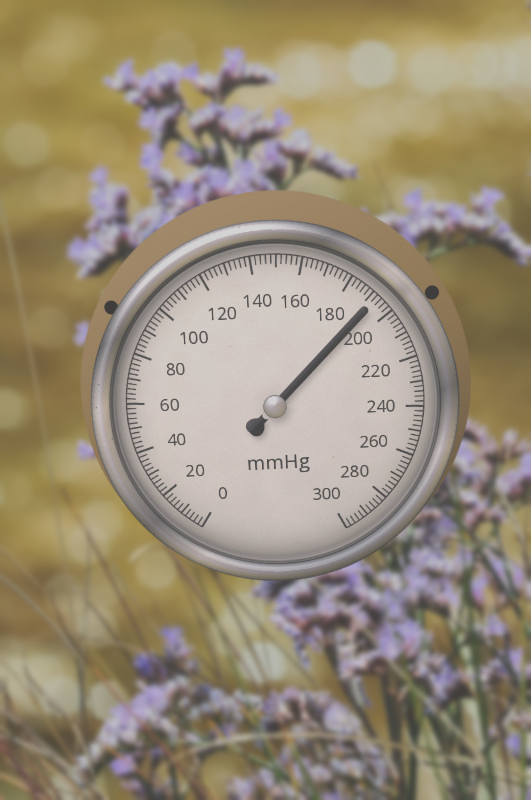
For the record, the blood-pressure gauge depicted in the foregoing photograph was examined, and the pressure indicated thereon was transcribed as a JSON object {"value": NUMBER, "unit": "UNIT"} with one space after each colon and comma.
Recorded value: {"value": 192, "unit": "mmHg"}
